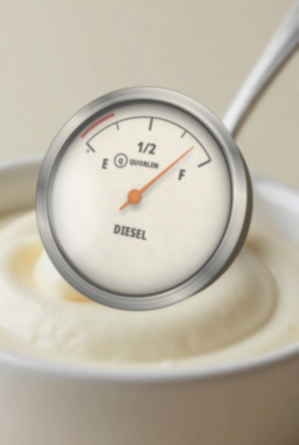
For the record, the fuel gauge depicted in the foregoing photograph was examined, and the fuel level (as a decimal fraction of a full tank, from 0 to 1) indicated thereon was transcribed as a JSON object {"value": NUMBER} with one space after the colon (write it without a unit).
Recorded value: {"value": 0.875}
